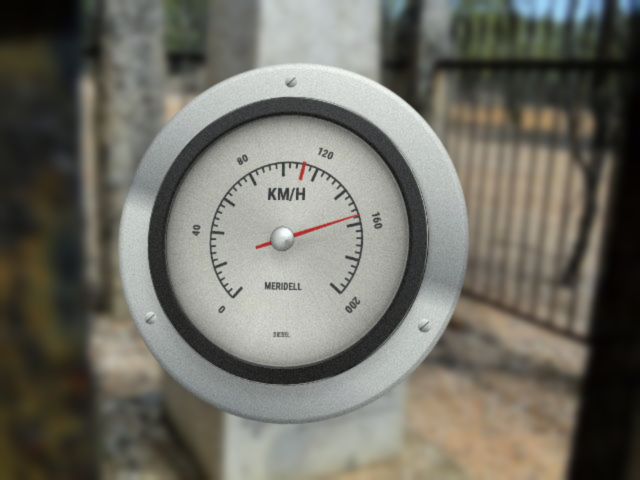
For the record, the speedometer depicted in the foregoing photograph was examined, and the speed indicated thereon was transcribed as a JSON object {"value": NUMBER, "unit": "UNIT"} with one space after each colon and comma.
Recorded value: {"value": 156, "unit": "km/h"}
